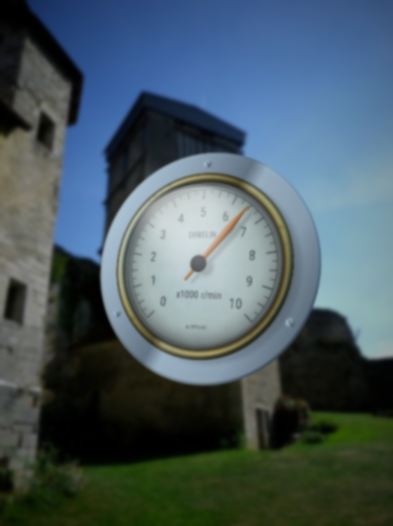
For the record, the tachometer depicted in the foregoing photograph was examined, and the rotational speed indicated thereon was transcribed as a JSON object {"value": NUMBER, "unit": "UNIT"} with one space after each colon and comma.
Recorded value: {"value": 6500, "unit": "rpm"}
